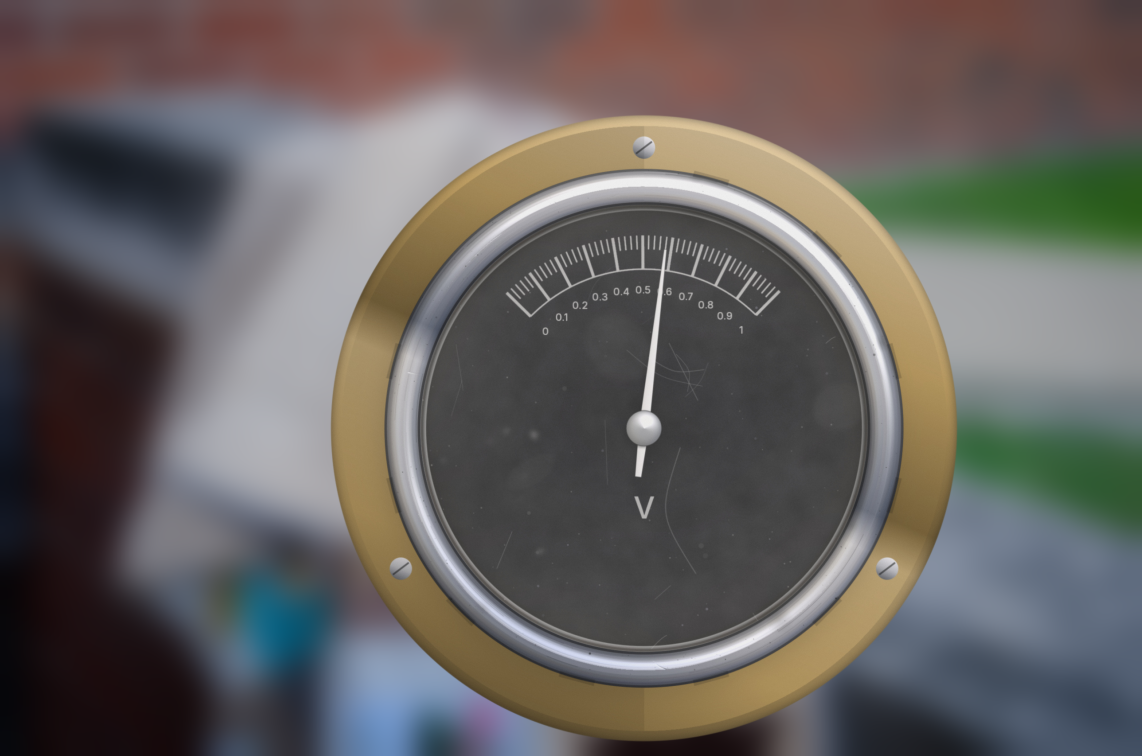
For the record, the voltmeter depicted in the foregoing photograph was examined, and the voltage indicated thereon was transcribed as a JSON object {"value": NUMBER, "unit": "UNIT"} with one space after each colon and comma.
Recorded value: {"value": 0.58, "unit": "V"}
